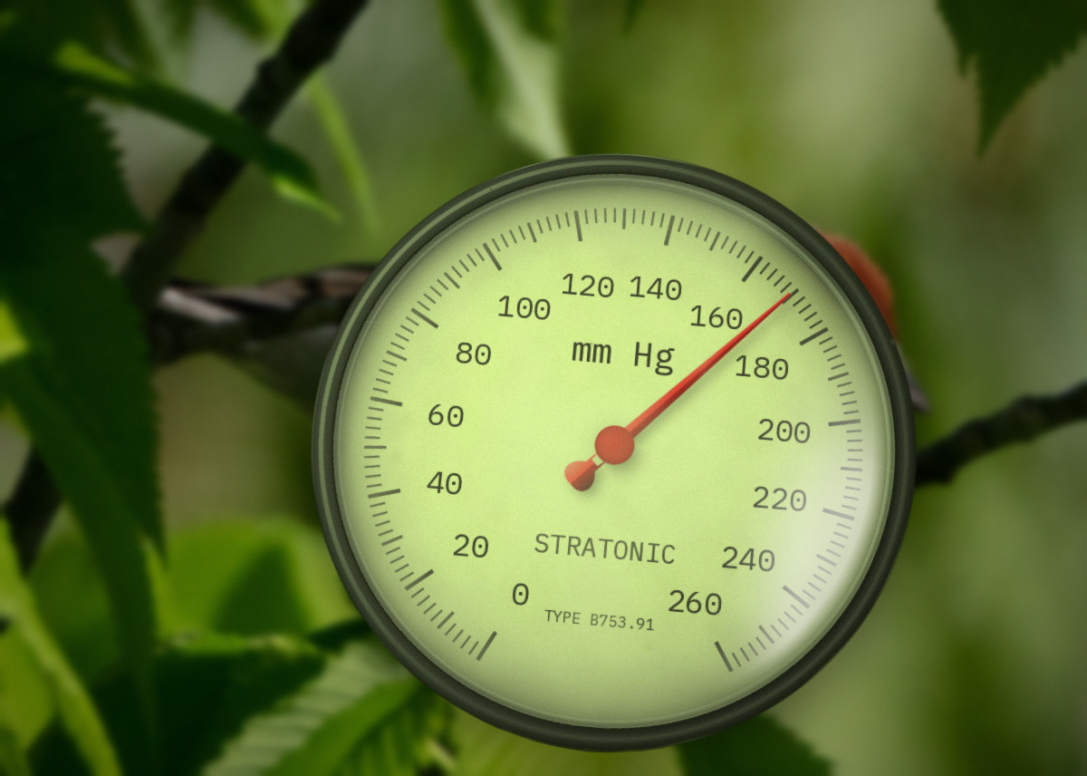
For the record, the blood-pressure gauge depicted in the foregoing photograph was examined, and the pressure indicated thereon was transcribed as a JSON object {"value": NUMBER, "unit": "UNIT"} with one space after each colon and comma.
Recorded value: {"value": 170, "unit": "mmHg"}
